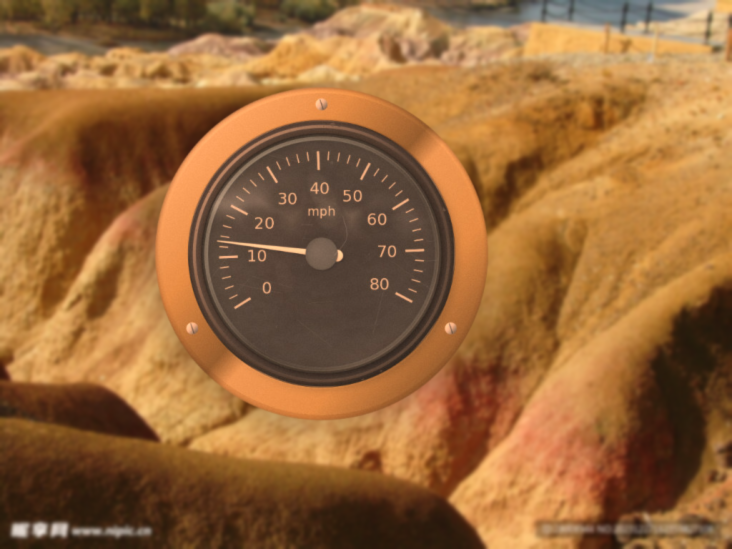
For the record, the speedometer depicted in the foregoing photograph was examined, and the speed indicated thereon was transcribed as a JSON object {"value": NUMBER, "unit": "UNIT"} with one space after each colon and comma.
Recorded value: {"value": 13, "unit": "mph"}
